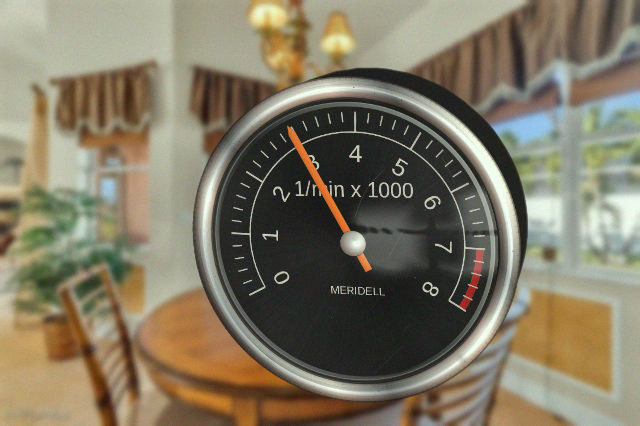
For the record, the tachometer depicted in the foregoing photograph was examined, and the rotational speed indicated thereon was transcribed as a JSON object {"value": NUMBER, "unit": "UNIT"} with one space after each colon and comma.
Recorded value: {"value": 3000, "unit": "rpm"}
